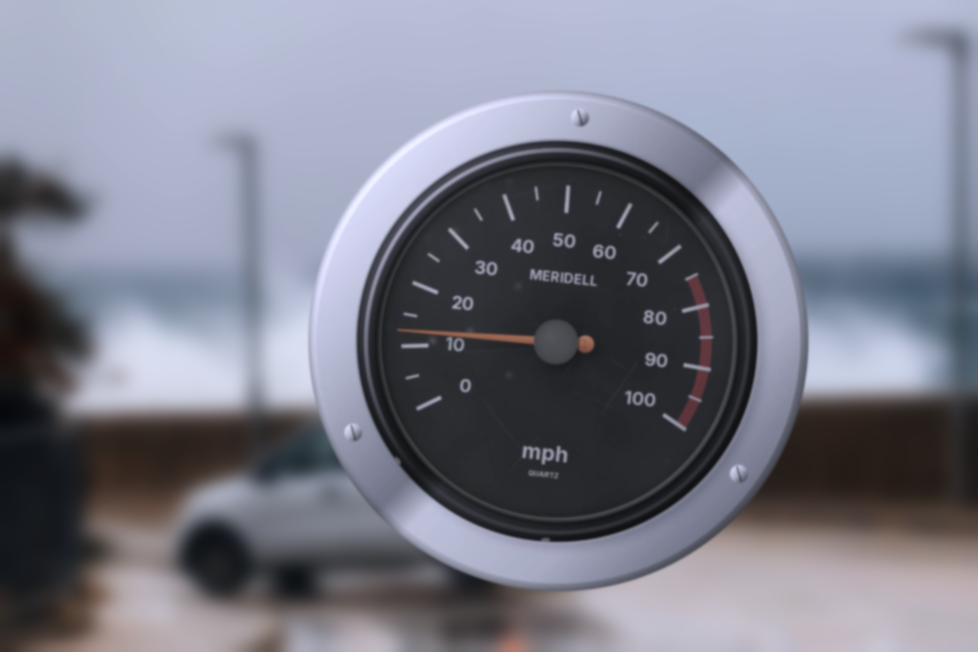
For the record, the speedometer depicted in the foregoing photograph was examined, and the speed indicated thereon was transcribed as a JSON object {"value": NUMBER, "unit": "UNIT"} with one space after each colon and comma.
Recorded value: {"value": 12.5, "unit": "mph"}
